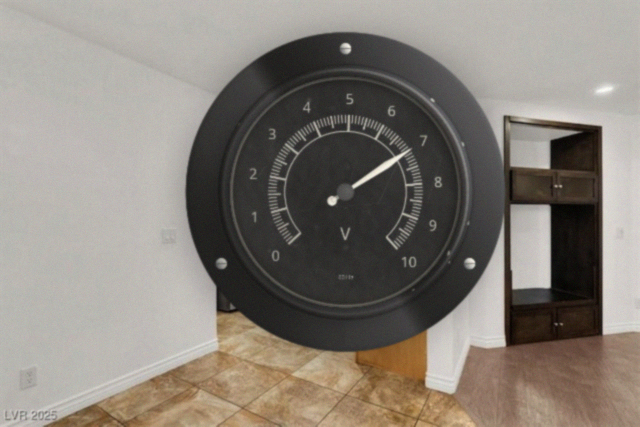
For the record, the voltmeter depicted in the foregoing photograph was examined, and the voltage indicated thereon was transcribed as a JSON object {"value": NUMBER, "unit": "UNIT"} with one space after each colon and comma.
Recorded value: {"value": 7, "unit": "V"}
